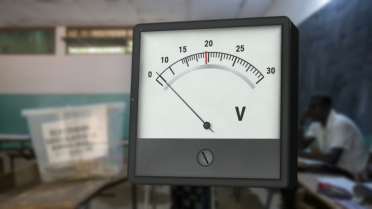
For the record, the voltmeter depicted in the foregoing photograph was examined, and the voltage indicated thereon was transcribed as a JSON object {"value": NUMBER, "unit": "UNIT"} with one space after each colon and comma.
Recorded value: {"value": 5, "unit": "V"}
